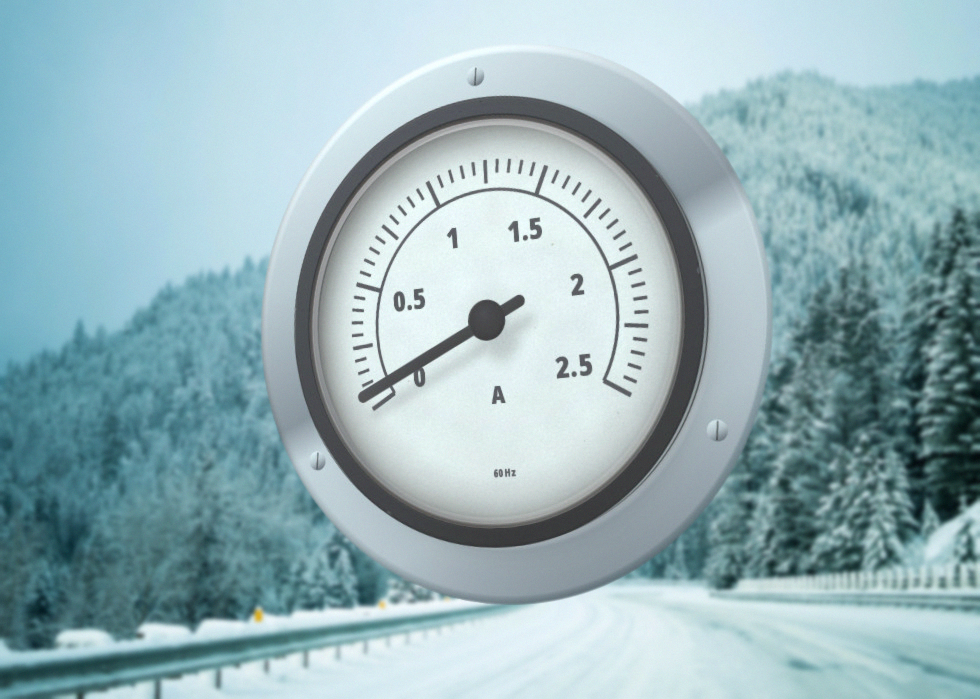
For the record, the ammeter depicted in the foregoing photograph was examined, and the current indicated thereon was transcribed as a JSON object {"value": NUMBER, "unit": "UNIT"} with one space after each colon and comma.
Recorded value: {"value": 0.05, "unit": "A"}
